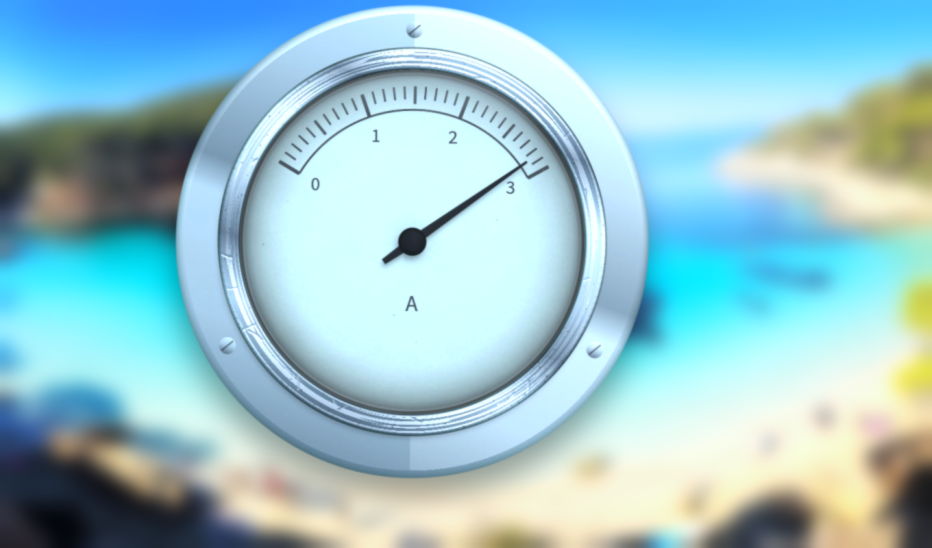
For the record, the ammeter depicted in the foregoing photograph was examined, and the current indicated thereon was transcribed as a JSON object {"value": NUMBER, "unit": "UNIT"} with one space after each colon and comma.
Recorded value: {"value": 2.85, "unit": "A"}
